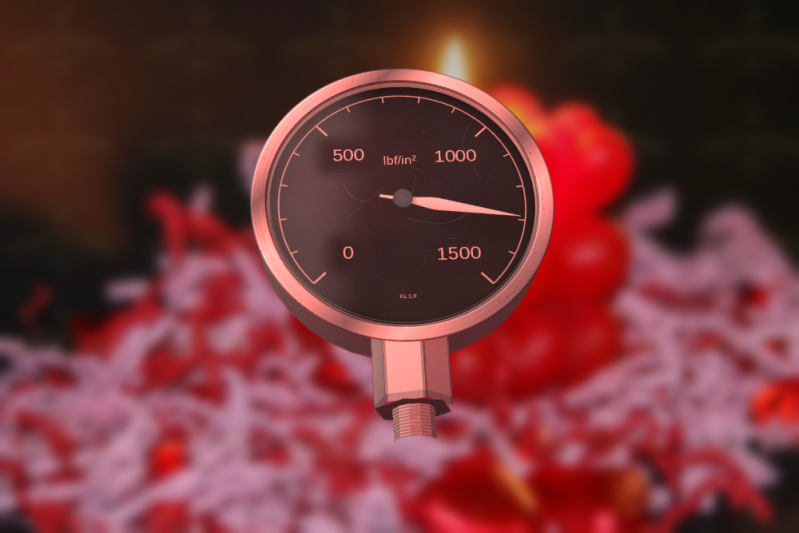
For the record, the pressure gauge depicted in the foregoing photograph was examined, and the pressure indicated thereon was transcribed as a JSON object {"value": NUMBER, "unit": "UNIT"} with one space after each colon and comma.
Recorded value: {"value": 1300, "unit": "psi"}
